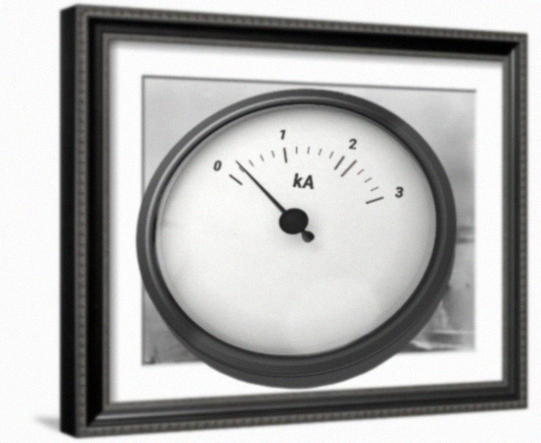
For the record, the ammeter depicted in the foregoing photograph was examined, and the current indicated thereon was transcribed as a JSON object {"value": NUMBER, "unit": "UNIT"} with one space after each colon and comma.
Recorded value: {"value": 0.2, "unit": "kA"}
